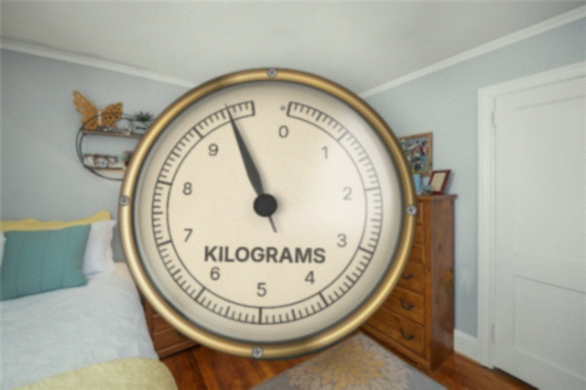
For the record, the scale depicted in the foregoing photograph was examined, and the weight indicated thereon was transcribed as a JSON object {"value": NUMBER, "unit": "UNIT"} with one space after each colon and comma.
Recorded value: {"value": 9.6, "unit": "kg"}
